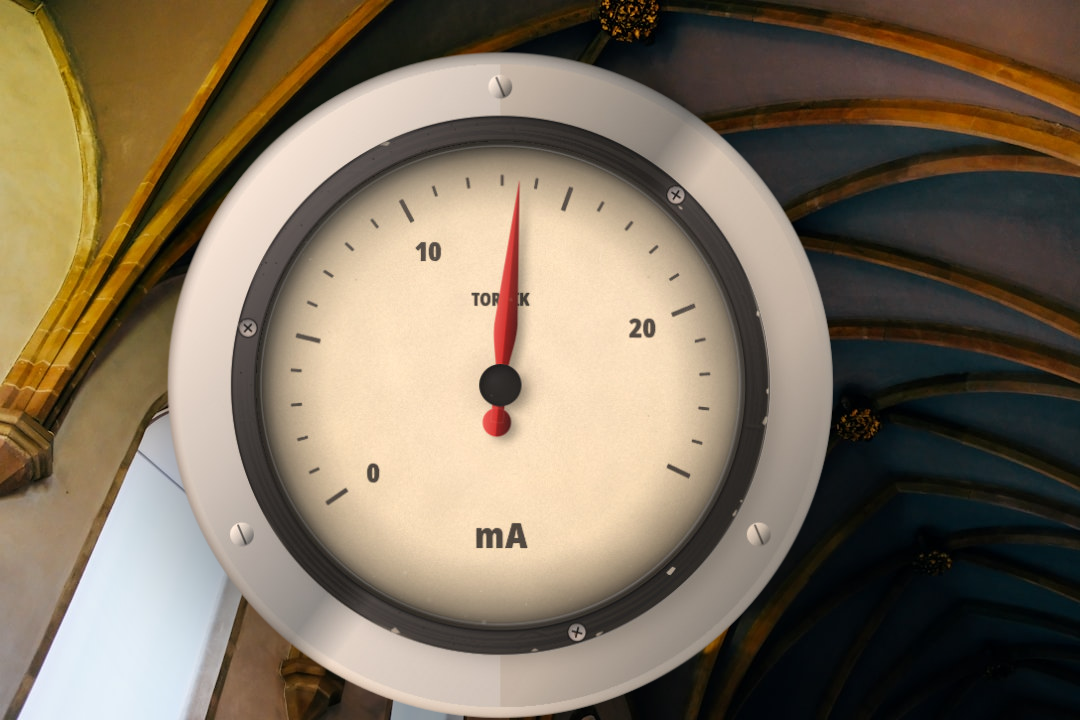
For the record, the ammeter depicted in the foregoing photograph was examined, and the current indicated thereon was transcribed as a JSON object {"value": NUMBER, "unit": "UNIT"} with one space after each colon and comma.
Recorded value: {"value": 13.5, "unit": "mA"}
